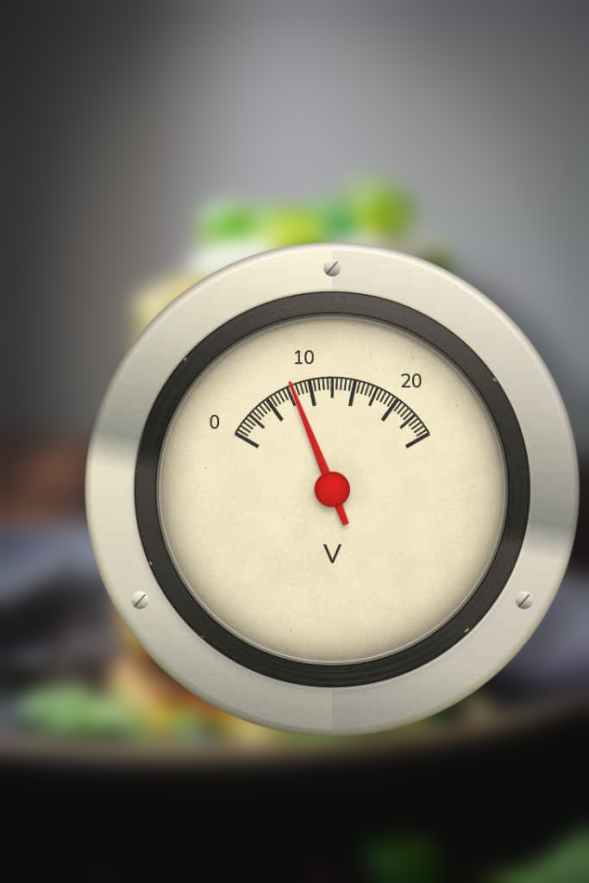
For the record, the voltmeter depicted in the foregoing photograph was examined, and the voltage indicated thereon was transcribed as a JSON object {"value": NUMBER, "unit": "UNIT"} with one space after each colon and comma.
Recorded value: {"value": 8, "unit": "V"}
